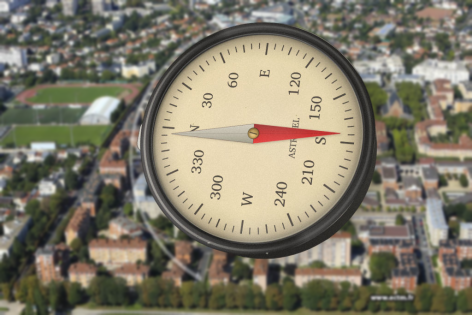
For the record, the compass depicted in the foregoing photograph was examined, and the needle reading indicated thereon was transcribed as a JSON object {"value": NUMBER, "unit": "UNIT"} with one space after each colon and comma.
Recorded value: {"value": 175, "unit": "°"}
